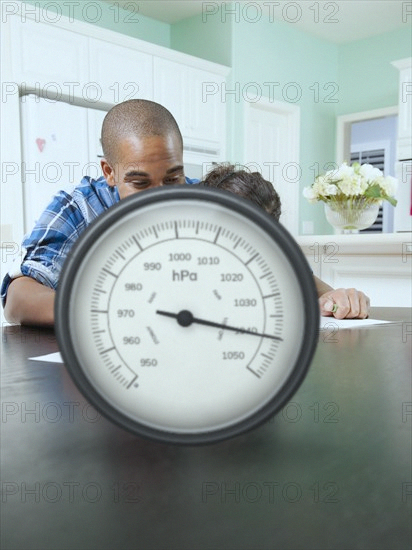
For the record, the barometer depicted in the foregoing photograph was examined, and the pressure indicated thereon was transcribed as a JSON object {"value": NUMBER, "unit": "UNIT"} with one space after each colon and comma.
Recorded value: {"value": 1040, "unit": "hPa"}
